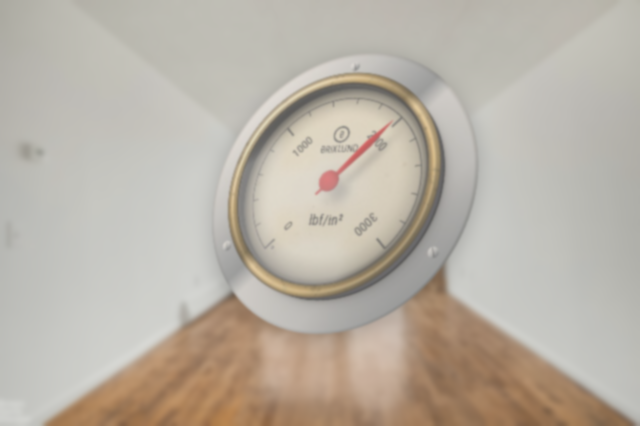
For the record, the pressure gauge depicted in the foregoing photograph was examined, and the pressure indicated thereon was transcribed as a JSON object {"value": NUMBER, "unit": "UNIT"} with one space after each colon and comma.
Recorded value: {"value": 2000, "unit": "psi"}
